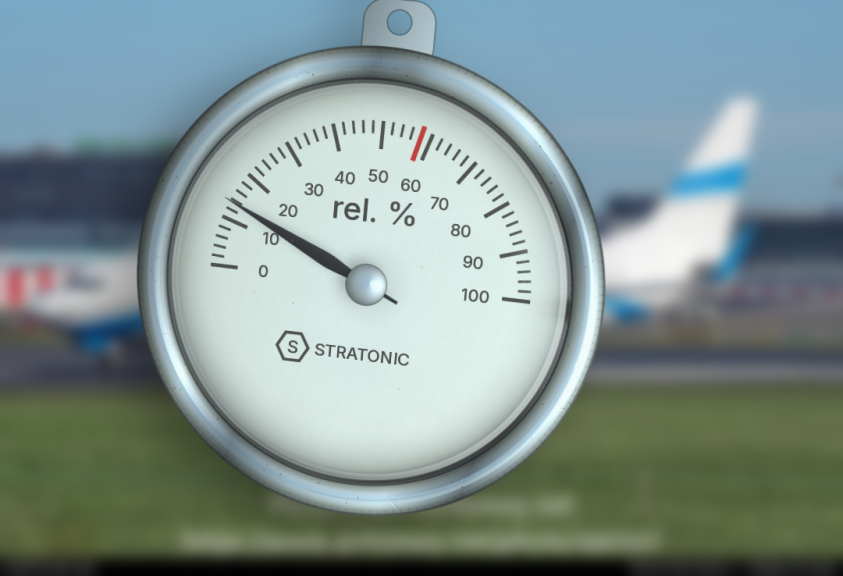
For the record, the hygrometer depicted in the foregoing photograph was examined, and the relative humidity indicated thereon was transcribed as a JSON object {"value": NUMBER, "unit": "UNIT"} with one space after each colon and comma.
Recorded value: {"value": 14, "unit": "%"}
